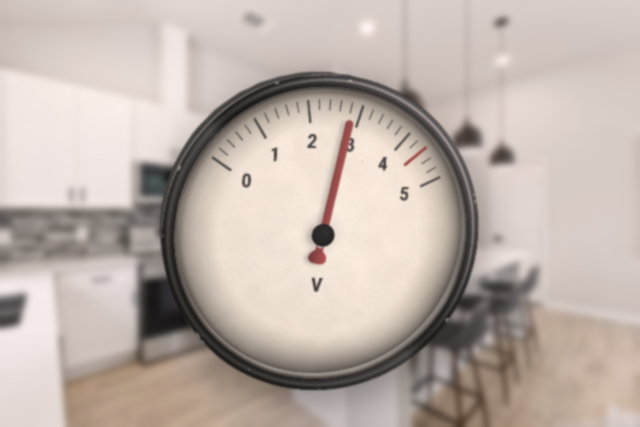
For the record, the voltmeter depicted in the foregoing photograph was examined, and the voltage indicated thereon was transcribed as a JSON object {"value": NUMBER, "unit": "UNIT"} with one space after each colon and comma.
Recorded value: {"value": 2.8, "unit": "V"}
